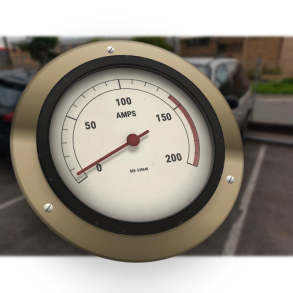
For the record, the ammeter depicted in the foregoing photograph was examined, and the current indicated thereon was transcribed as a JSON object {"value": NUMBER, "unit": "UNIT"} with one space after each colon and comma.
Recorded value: {"value": 5, "unit": "A"}
